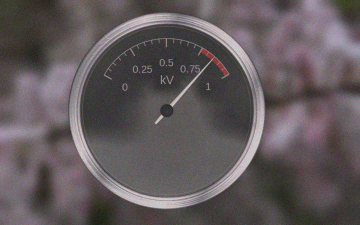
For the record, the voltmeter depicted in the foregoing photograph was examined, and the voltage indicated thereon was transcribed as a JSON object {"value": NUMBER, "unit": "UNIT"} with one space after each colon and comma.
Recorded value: {"value": 0.85, "unit": "kV"}
